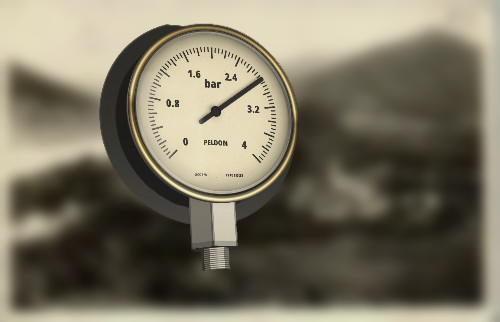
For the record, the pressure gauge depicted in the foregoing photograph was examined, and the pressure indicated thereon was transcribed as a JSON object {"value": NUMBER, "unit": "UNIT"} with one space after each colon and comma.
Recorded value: {"value": 2.8, "unit": "bar"}
